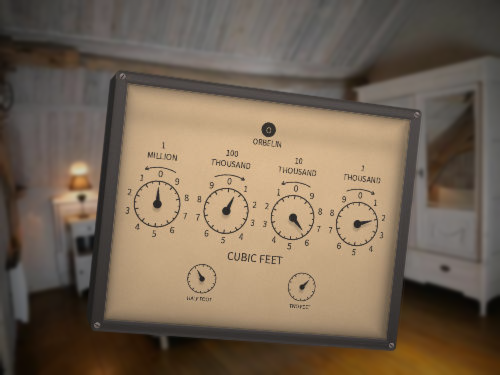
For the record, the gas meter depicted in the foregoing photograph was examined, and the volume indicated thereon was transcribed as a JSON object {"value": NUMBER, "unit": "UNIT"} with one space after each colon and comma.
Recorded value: {"value": 6200, "unit": "ft³"}
